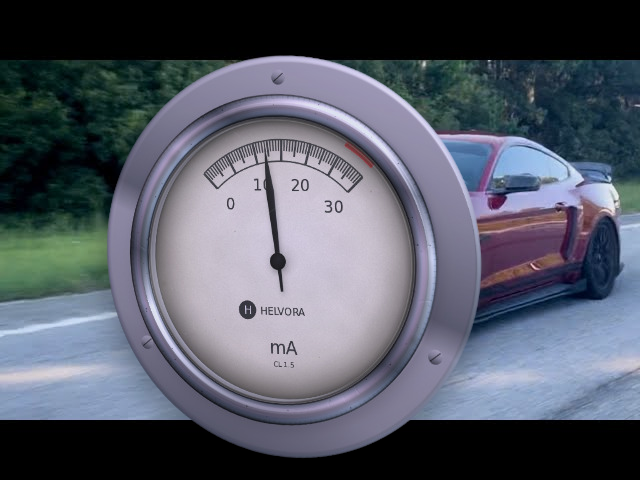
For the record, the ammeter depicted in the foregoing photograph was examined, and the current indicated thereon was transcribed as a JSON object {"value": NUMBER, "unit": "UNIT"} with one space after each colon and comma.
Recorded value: {"value": 12.5, "unit": "mA"}
